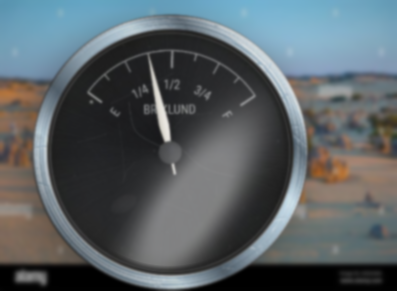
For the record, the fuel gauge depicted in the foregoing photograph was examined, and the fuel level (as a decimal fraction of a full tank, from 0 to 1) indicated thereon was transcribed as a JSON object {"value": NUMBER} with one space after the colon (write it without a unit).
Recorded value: {"value": 0.375}
